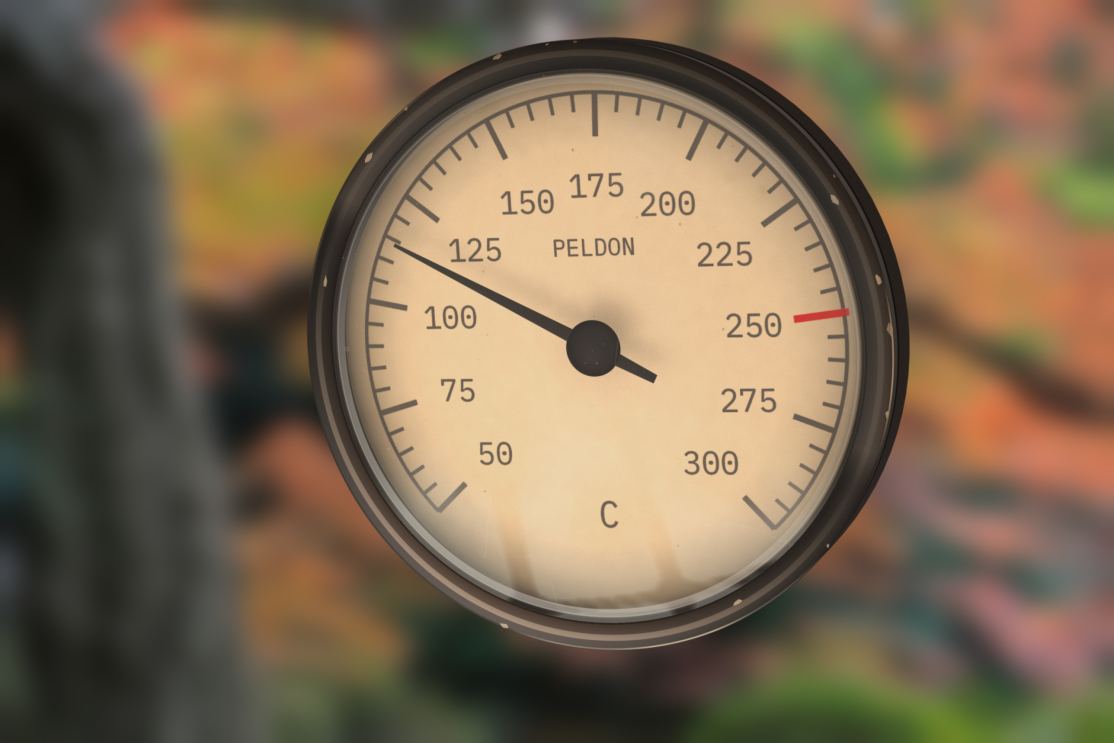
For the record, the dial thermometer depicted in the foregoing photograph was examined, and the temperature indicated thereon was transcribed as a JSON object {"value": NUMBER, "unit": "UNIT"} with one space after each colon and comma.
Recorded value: {"value": 115, "unit": "°C"}
